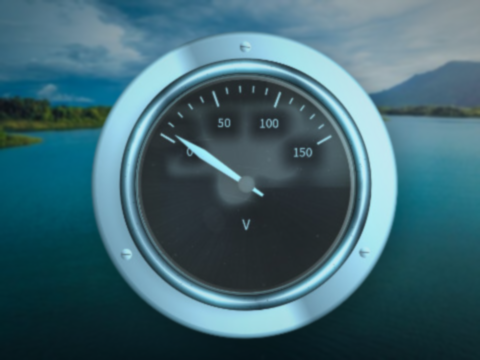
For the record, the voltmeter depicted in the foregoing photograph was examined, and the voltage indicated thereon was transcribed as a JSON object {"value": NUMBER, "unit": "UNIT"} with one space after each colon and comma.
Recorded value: {"value": 5, "unit": "V"}
